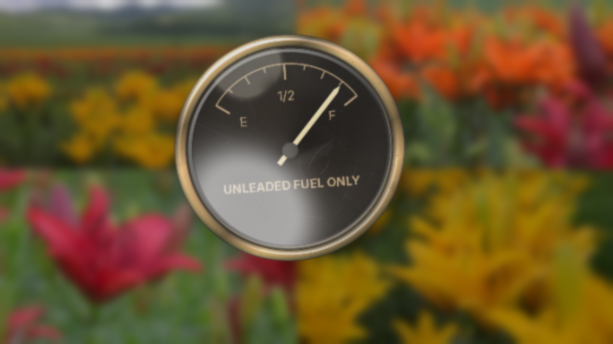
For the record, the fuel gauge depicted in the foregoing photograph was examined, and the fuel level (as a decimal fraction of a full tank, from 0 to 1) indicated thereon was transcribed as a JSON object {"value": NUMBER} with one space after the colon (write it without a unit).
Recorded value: {"value": 0.875}
